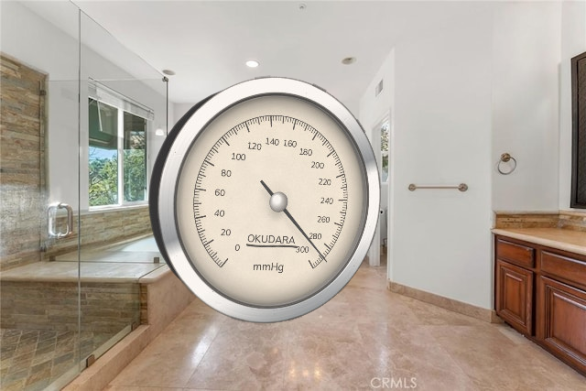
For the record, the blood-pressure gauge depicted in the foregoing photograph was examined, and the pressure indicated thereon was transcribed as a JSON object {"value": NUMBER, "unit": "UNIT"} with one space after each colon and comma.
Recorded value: {"value": 290, "unit": "mmHg"}
